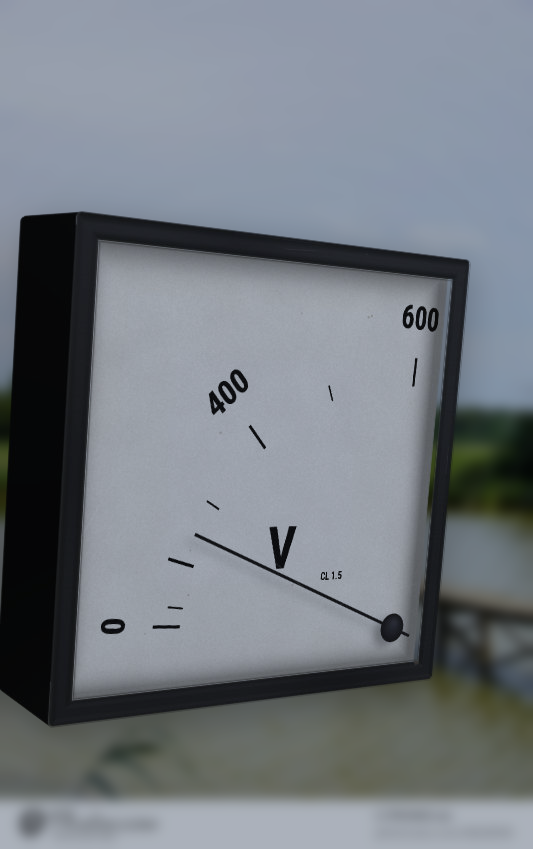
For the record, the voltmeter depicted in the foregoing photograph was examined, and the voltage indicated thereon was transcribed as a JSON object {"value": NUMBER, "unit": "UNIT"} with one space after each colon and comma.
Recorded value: {"value": 250, "unit": "V"}
